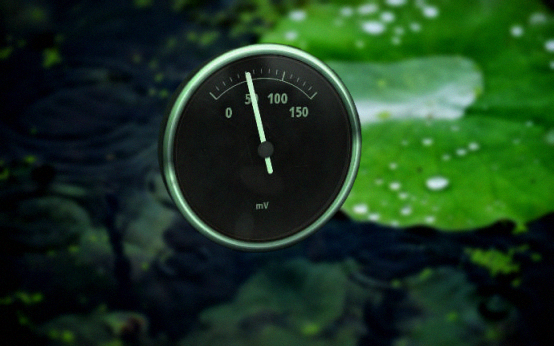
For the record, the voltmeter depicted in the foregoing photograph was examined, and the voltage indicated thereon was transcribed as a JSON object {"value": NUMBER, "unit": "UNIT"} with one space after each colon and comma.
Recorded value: {"value": 50, "unit": "mV"}
